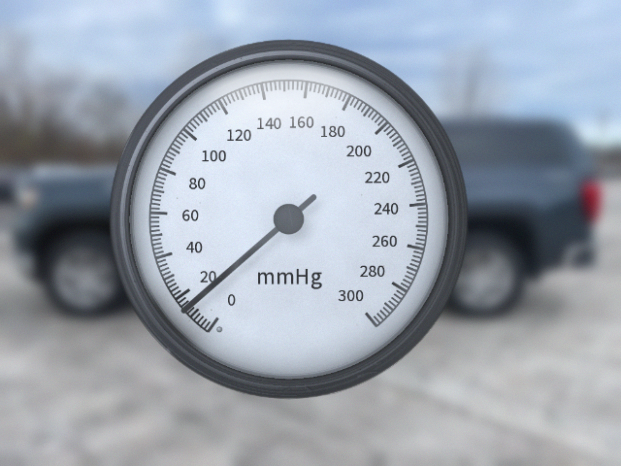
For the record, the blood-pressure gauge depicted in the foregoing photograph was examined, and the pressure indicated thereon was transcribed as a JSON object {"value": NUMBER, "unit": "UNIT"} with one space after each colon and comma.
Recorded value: {"value": 14, "unit": "mmHg"}
